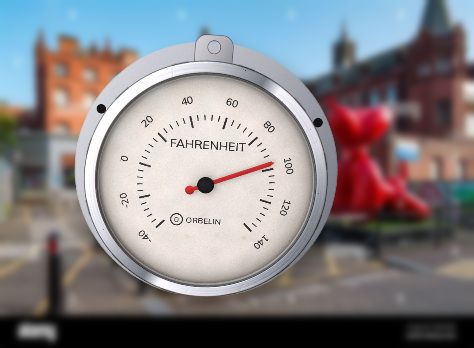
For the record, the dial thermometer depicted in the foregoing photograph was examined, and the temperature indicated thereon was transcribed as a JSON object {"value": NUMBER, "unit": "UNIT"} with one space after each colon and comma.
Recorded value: {"value": 96, "unit": "°F"}
